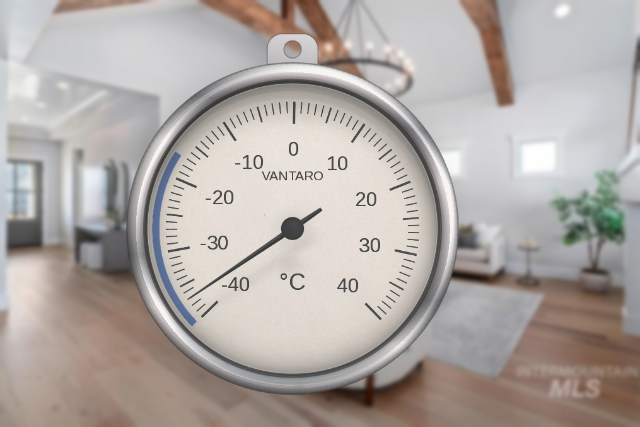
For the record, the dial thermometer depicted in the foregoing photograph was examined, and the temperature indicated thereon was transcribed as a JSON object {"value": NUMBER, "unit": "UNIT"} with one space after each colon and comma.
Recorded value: {"value": -37, "unit": "°C"}
